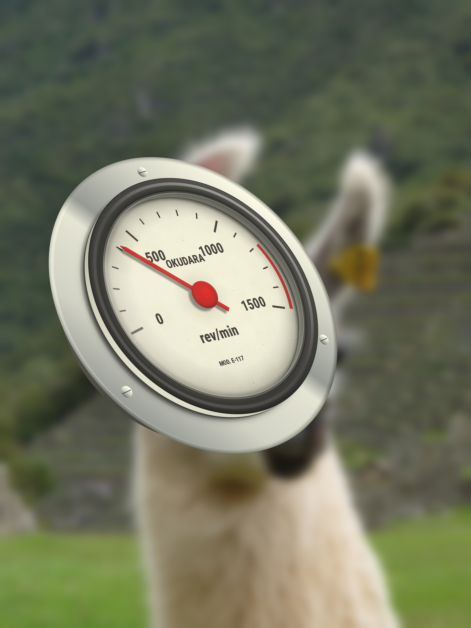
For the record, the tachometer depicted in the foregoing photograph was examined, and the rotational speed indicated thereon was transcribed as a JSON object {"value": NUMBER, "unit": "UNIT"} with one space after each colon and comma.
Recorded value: {"value": 400, "unit": "rpm"}
